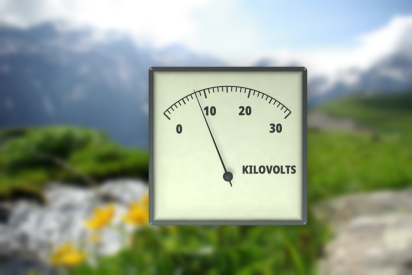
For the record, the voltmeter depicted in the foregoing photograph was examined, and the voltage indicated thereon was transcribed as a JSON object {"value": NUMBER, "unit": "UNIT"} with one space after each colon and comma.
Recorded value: {"value": 8, "unit": "kV"}
